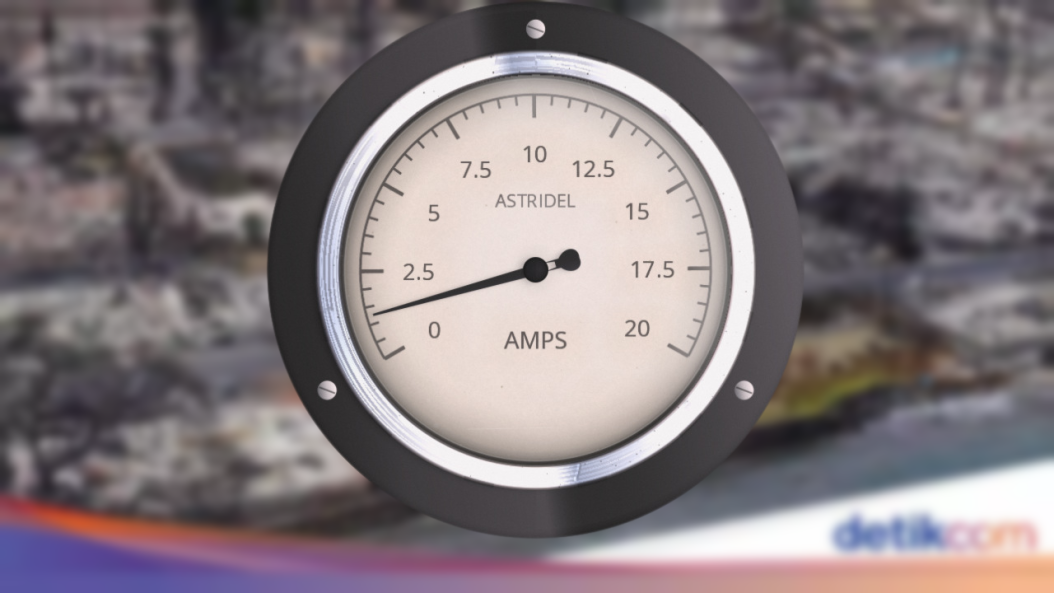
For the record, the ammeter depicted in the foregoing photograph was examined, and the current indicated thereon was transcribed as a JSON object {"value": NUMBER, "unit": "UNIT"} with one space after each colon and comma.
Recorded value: {"value": 1.25, "unit": "A"}
